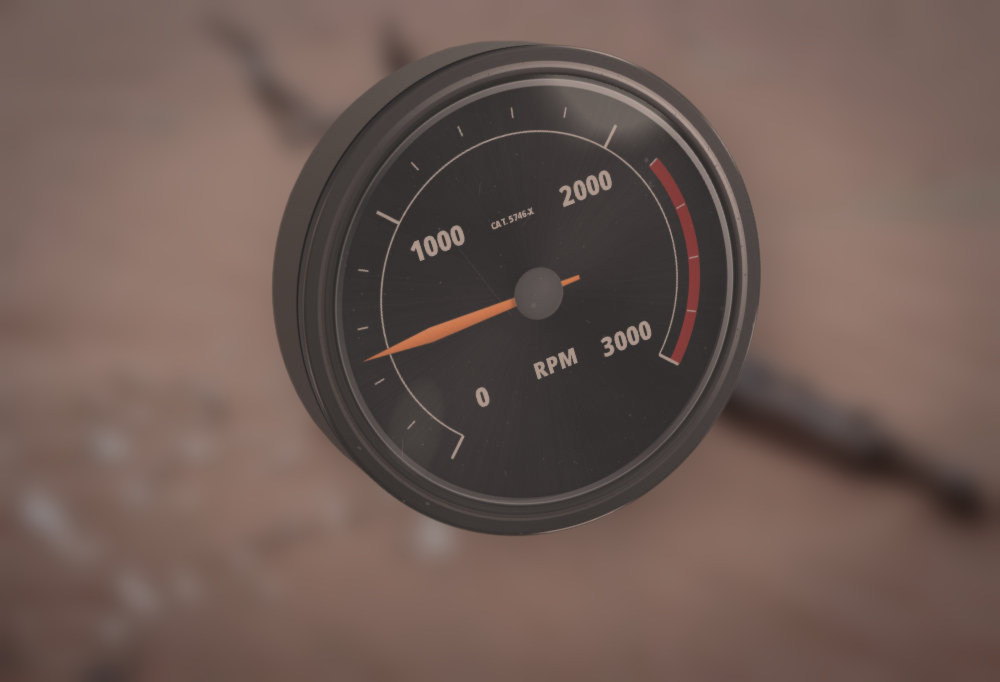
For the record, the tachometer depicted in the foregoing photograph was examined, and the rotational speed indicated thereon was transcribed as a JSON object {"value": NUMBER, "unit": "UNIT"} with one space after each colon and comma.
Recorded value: {"value": 500, "unit": "rpm"}
